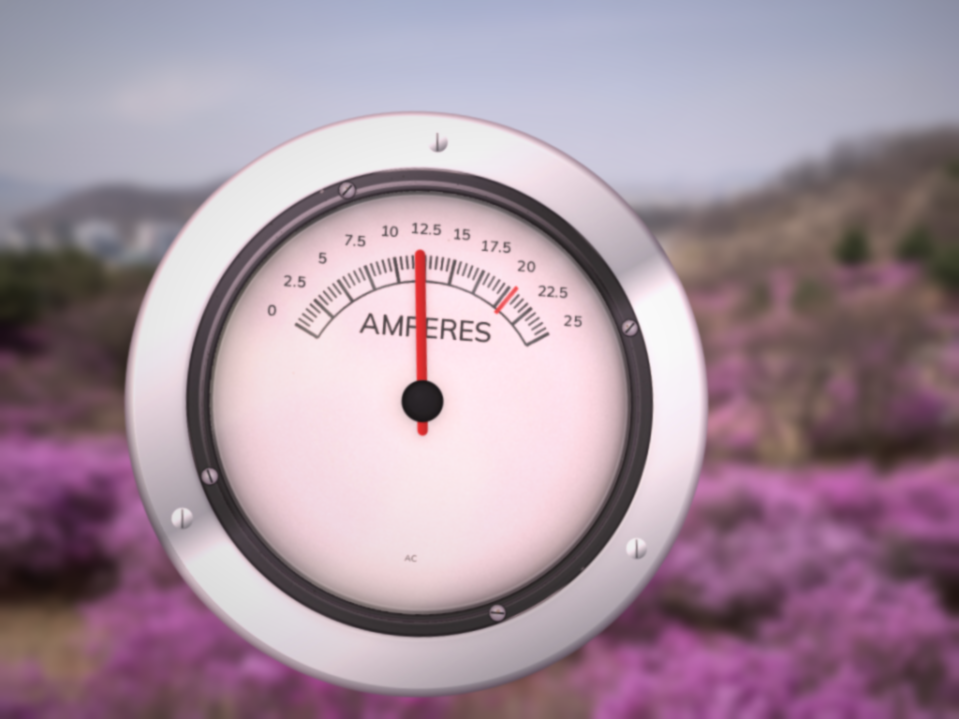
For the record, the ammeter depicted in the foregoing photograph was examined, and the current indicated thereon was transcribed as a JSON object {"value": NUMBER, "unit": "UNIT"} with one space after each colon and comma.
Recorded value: {"value": 12, "unit": "A"}
